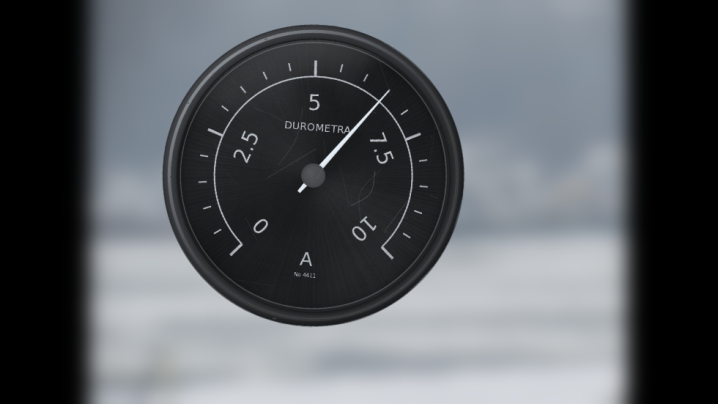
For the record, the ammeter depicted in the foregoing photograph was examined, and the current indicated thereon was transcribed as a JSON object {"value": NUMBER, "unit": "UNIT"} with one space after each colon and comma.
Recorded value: {"value": 6.5, "unit": "A"}
